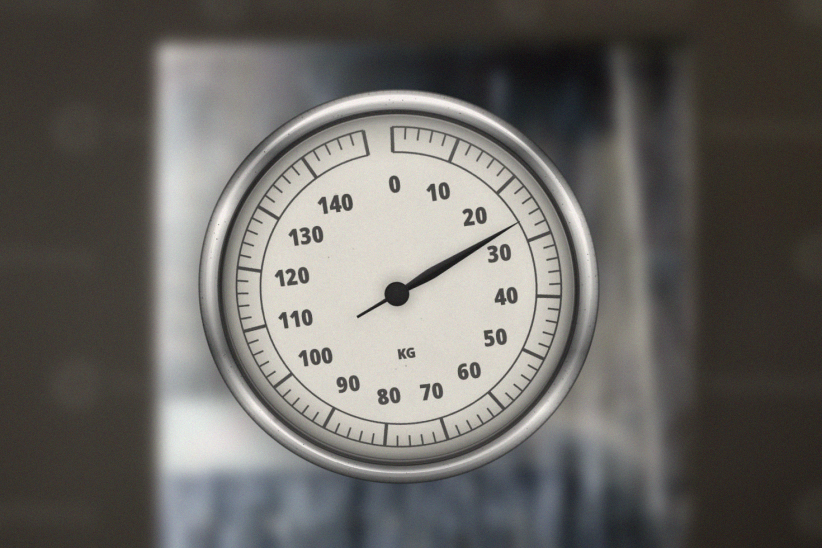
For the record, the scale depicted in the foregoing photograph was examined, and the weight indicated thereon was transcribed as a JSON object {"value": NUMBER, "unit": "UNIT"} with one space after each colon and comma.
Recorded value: {"value": 26, "unit": "kg"}
